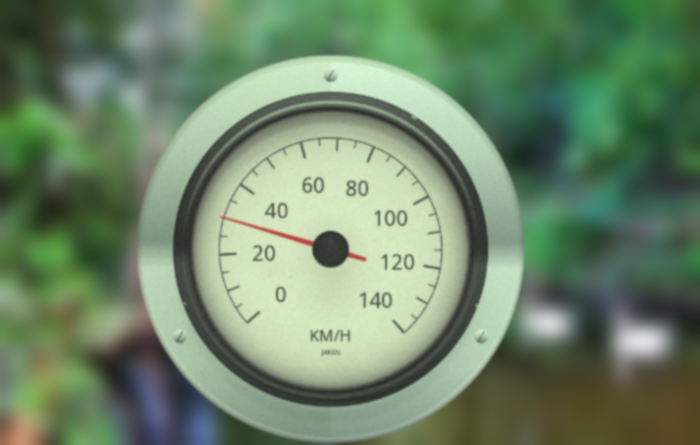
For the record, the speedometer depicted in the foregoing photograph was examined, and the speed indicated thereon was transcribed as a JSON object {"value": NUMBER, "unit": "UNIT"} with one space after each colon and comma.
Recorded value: {"value": 30, "unit": "km/h"}
